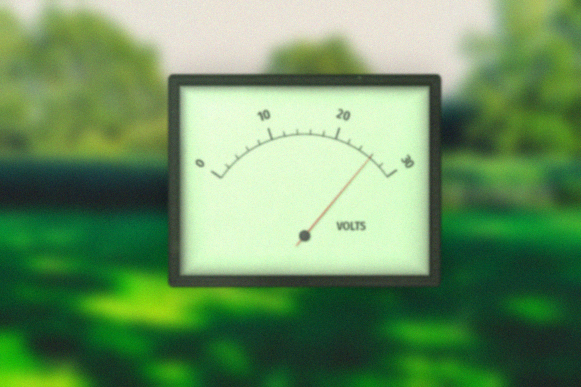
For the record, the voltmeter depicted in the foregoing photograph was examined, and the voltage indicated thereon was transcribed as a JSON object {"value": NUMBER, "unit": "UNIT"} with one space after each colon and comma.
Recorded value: {"value": 26, "unit": "V"}
